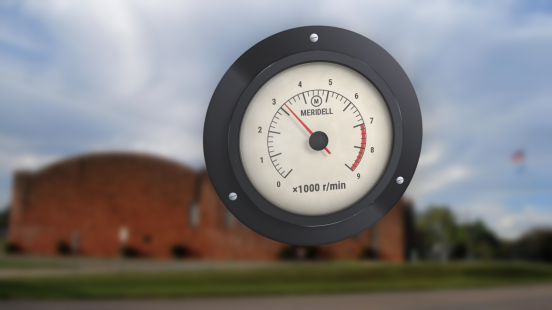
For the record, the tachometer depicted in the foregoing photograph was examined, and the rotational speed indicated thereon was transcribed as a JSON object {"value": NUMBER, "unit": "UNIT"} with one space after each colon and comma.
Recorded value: {"value": 3200, "unit": "rpm"}
